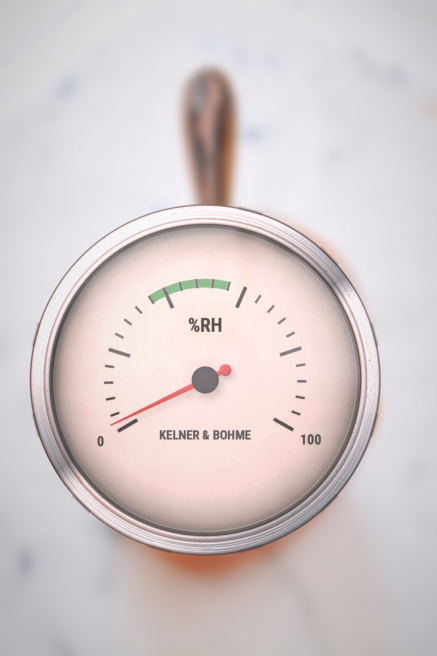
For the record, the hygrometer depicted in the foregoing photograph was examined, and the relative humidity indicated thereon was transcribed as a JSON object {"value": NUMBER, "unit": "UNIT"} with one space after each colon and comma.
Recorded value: {"value": 2, "unit": "%"}
